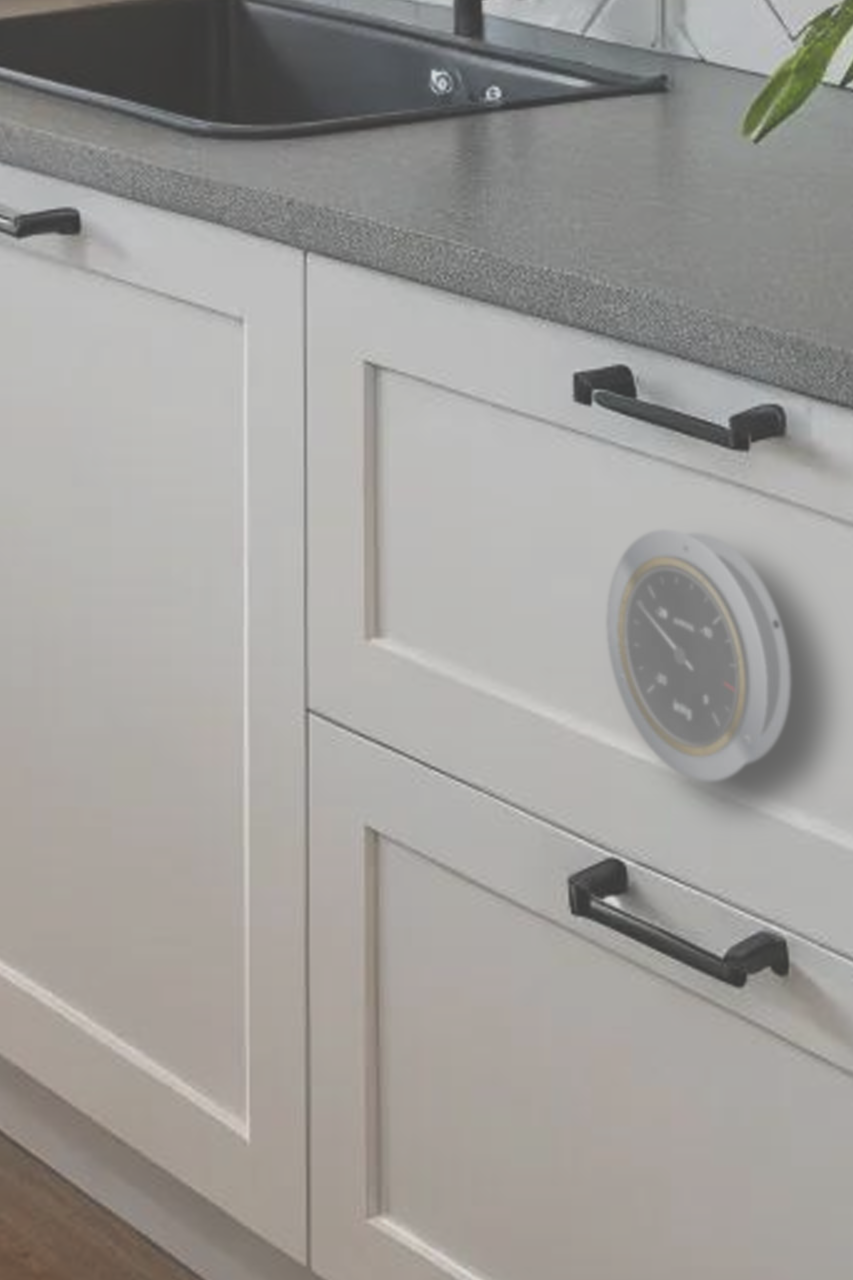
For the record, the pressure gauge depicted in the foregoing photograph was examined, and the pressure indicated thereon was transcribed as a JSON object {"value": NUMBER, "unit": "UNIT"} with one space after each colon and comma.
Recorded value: {"value": -22, "unit": "inHg"}
